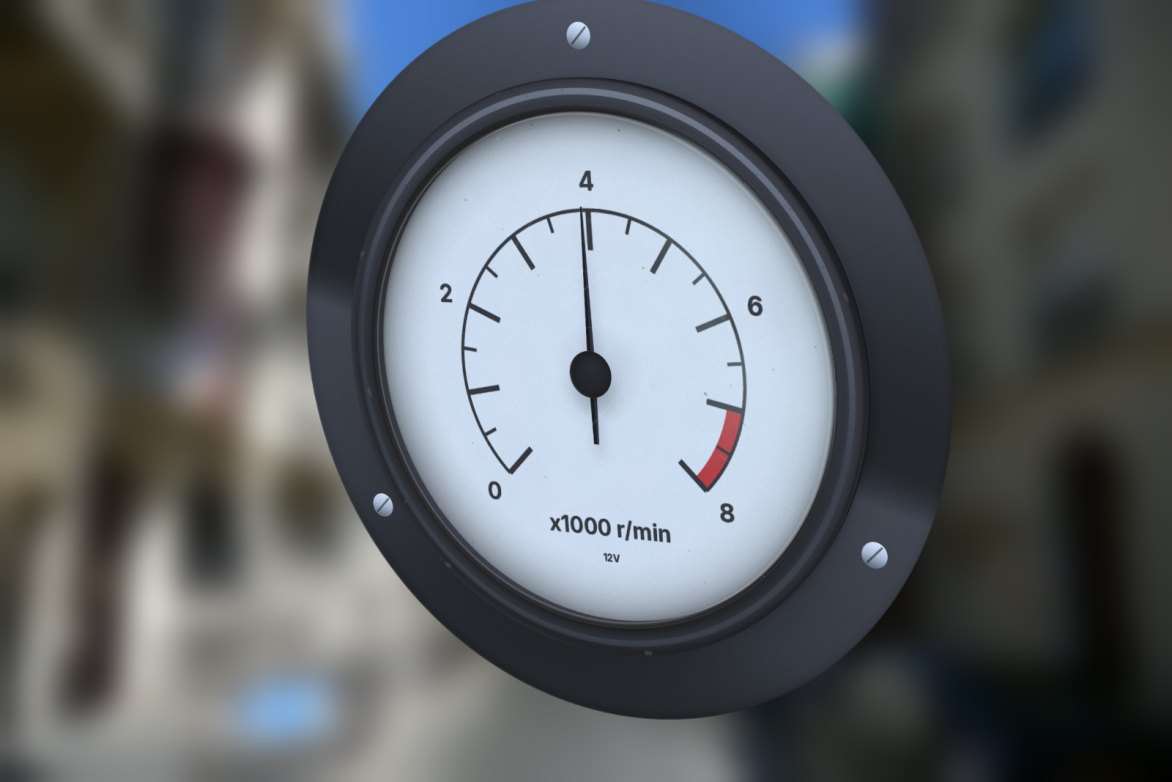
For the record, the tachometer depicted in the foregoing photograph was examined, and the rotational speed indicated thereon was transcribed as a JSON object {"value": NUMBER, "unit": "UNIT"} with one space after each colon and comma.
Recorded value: {"value": 4000, "unit": "rpm"}
